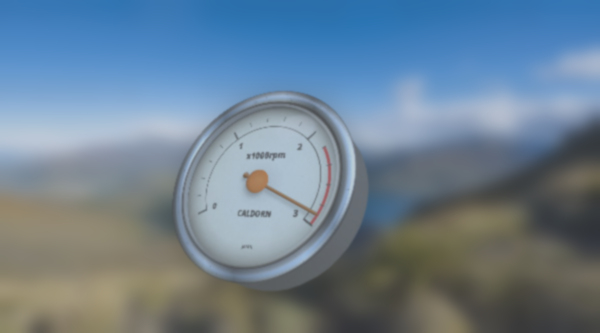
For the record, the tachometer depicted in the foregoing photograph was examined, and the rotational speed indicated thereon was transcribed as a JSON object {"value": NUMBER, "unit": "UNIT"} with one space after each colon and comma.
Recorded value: {"value": 2900, "unit": "rpm"}
